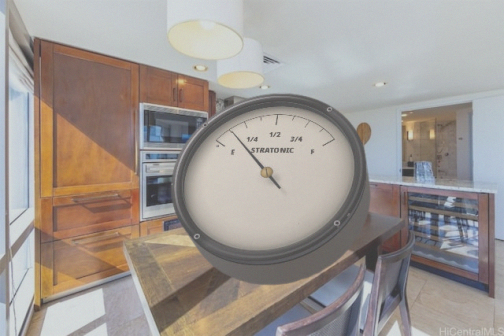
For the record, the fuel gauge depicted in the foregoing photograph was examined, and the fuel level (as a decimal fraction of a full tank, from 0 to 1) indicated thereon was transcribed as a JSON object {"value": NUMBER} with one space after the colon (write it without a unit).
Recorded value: {"value": 0.125}
